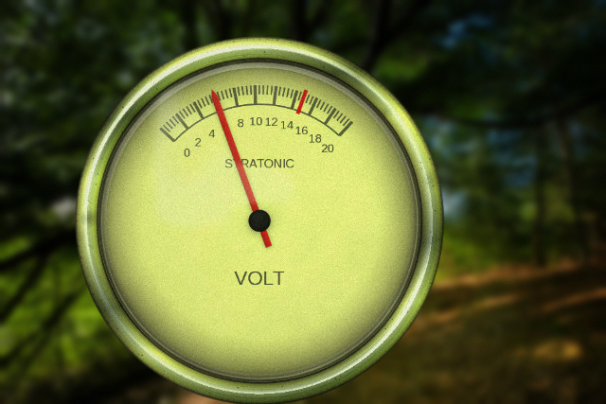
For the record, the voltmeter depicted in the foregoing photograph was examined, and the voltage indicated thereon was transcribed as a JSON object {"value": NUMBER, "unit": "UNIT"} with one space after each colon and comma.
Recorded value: {"value": 6, "unit": "V"}
